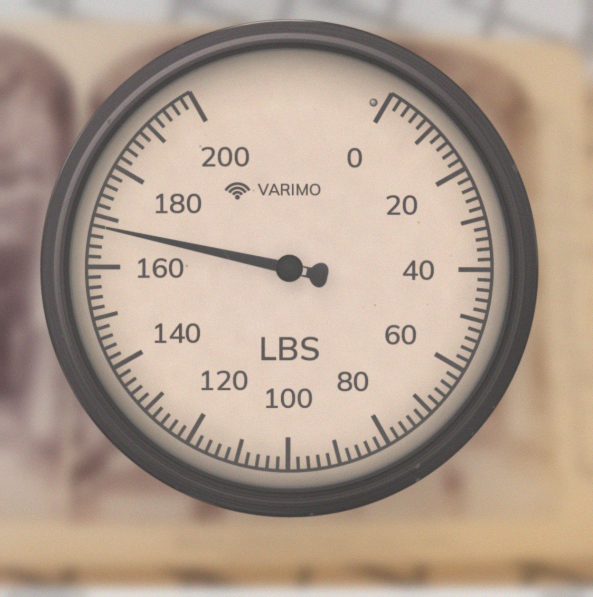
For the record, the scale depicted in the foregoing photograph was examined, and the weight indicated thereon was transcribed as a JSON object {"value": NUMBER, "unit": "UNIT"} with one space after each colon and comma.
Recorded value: {"value": 168, "unit": "lb"}
